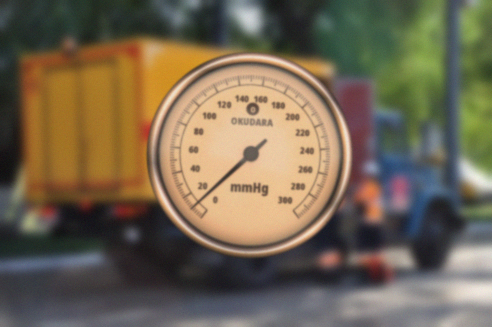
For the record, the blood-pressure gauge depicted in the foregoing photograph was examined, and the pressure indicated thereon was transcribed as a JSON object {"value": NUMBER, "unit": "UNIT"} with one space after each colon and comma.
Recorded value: {"value": 10, "unit": "mmHg"}
